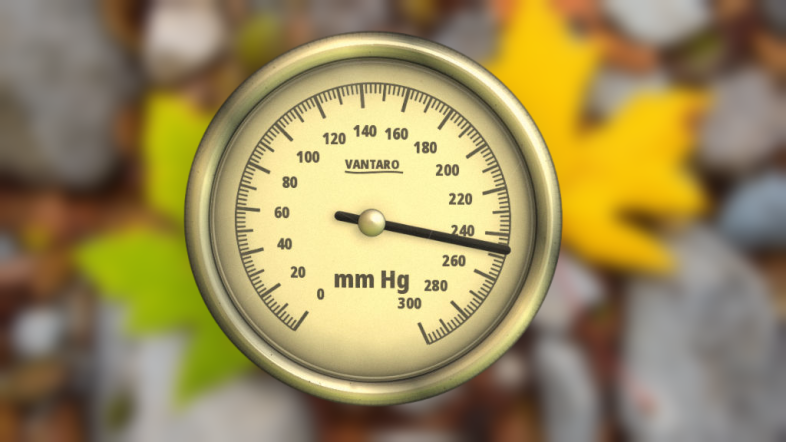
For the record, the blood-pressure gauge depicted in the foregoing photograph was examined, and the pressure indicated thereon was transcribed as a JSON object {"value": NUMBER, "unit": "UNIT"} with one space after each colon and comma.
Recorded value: {"value": 246, "unit": "mmHg"}
